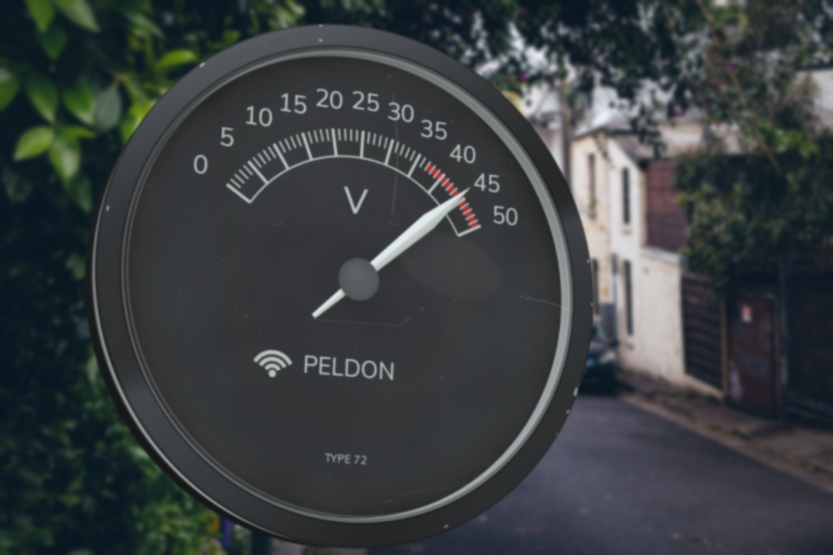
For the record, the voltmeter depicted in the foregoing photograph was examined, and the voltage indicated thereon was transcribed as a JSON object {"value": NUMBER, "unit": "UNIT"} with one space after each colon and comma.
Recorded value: {"value": 44, "unit": "V"}
